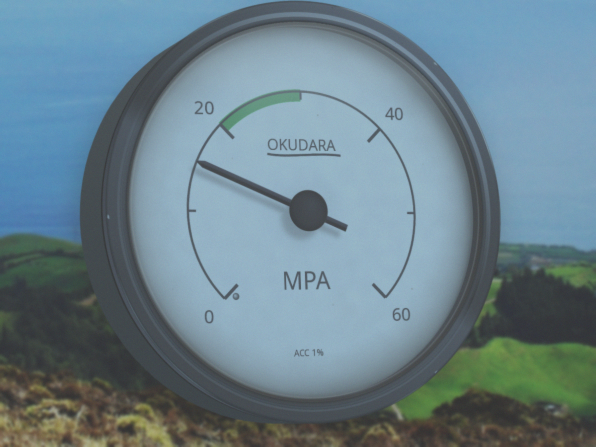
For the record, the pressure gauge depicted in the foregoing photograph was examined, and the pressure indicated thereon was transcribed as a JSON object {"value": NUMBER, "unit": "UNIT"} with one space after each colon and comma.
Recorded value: {"value": 15, "unit": "MPa"}
